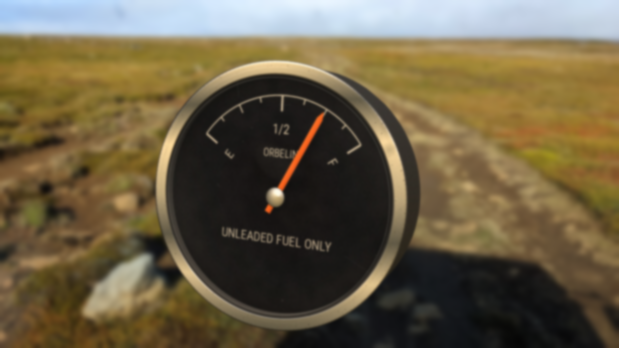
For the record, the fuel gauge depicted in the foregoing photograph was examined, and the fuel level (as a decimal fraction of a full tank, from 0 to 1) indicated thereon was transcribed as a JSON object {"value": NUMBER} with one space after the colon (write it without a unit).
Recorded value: {"value": 0.75}
